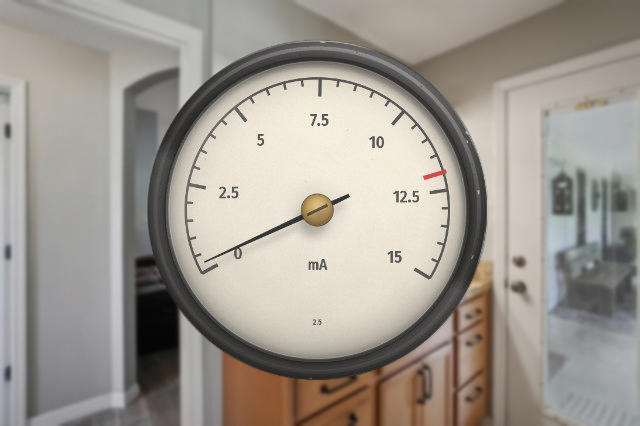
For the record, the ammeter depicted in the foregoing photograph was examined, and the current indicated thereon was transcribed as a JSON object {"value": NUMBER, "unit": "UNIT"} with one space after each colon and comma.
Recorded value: {"value": 0.25, "unit": "mA"}
